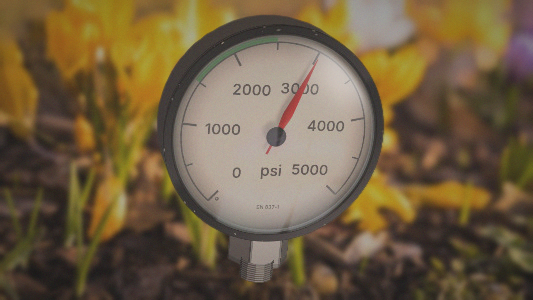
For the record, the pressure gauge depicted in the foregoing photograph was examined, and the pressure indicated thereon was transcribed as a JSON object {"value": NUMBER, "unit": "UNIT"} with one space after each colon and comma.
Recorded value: {"value": 3000, "unit": "psi"}
